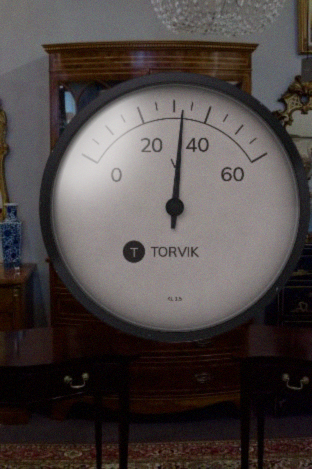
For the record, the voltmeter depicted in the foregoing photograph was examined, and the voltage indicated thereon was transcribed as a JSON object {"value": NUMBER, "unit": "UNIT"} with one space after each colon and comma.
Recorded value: {"value": 32.5, "unit": "V"}
